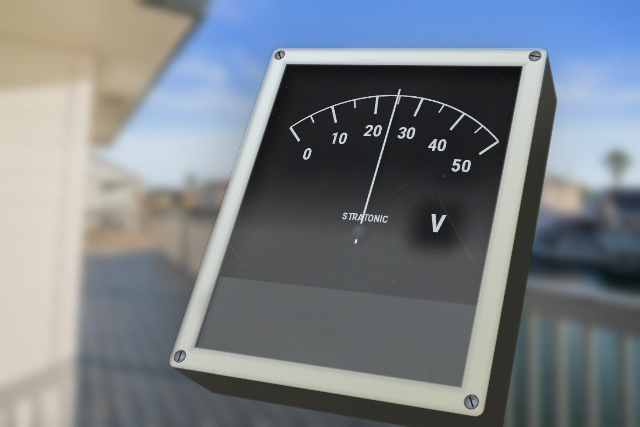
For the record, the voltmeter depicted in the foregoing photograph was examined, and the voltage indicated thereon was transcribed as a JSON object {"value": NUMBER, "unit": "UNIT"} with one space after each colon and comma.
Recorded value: {"value": 25, "unit": "V"}
